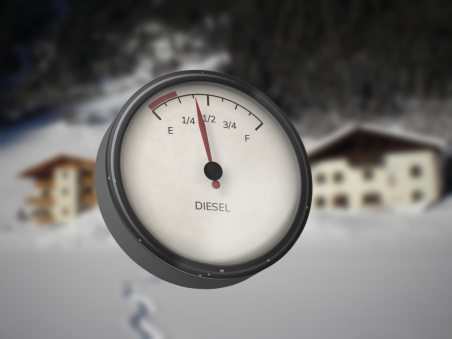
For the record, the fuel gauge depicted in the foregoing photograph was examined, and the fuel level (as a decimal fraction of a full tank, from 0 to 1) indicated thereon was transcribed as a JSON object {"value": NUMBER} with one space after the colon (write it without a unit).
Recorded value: {"value": 0.375}
